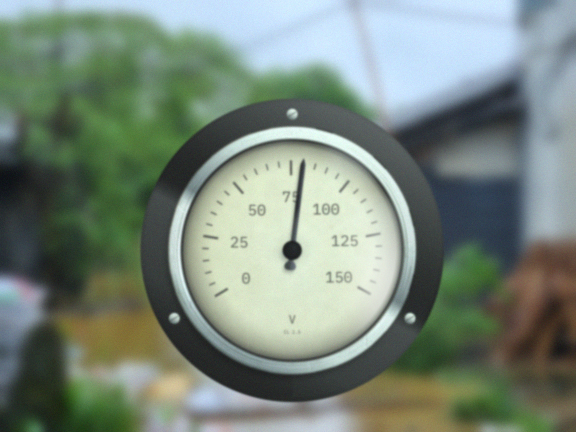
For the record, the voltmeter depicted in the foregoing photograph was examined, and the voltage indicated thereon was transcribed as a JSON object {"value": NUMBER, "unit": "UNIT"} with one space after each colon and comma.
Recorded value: {"value": 80, "unit": "V"}
